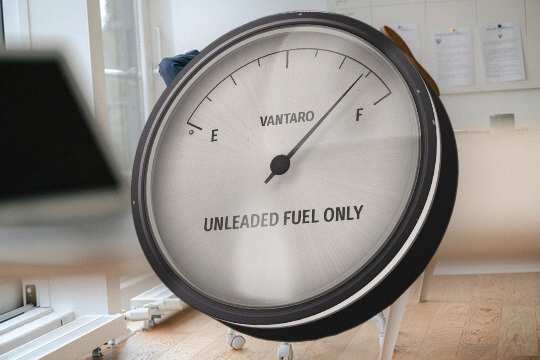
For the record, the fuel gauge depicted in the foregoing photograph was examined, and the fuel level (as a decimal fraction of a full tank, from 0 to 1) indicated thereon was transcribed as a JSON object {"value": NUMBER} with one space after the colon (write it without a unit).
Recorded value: {"value": 0.875}
